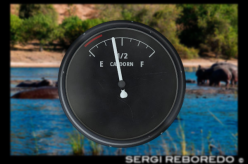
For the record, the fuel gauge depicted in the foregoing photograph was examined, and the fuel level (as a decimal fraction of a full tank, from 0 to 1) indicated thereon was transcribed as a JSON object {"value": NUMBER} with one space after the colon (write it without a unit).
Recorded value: {"value": 0.375}
